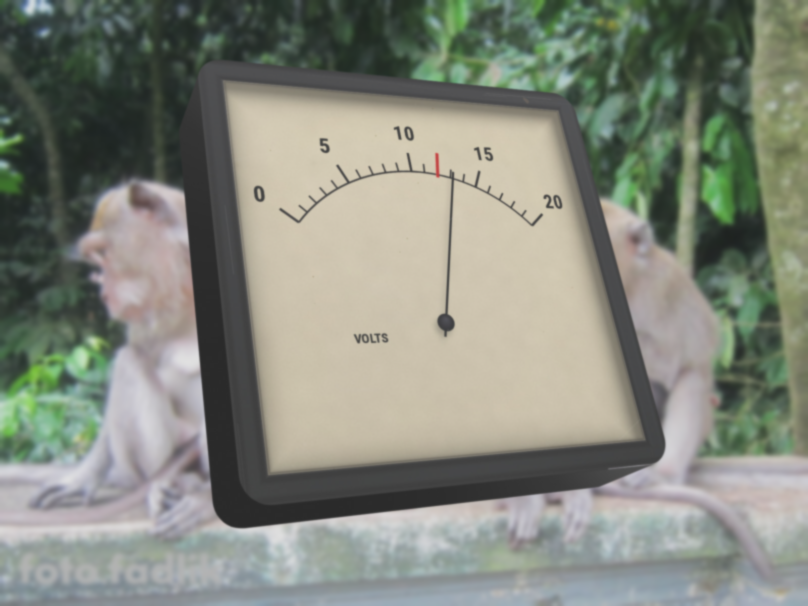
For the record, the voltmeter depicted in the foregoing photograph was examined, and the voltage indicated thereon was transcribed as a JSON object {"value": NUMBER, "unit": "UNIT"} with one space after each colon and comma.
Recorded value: {"value": 13, "unit": "V"}
